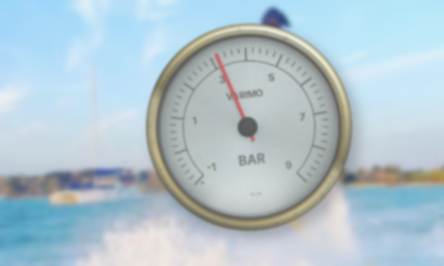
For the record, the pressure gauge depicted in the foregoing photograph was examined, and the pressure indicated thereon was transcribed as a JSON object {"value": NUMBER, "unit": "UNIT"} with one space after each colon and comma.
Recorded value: {"value": 3.2, "unit": "bar"}
